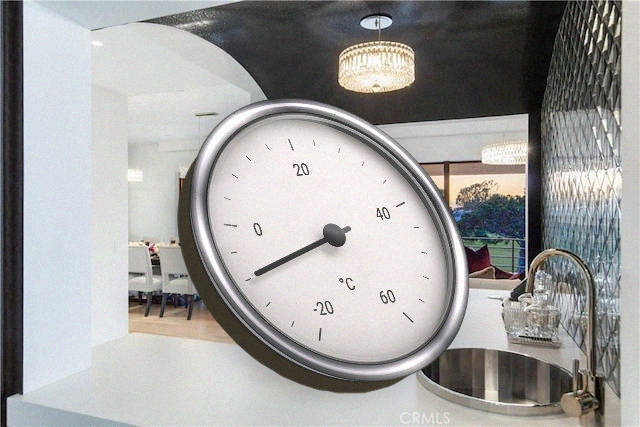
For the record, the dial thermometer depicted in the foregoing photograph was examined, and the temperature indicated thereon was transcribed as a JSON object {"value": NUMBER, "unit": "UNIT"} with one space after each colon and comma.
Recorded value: {"value": -8, "unit": "°C"}
